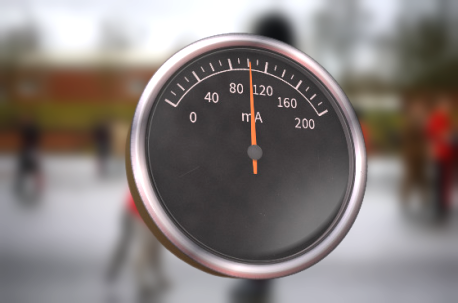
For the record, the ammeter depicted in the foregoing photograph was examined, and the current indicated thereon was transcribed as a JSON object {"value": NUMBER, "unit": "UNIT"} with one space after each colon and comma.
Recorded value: {"value": 100, "unit": "mA"}
